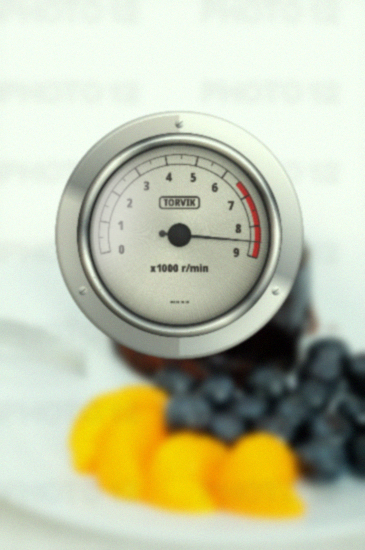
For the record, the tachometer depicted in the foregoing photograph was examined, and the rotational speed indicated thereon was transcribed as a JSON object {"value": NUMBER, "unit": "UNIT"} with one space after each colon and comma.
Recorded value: {"value": 8500, "unit": "rpm"}
